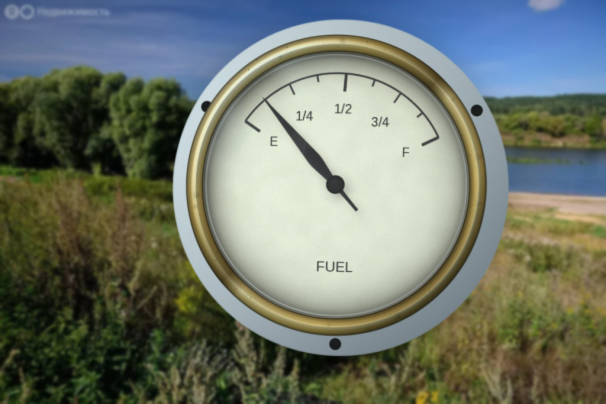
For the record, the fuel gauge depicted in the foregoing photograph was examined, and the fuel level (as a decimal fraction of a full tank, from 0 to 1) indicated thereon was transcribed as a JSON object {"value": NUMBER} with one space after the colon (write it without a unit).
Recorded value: {"value": 0.125}
